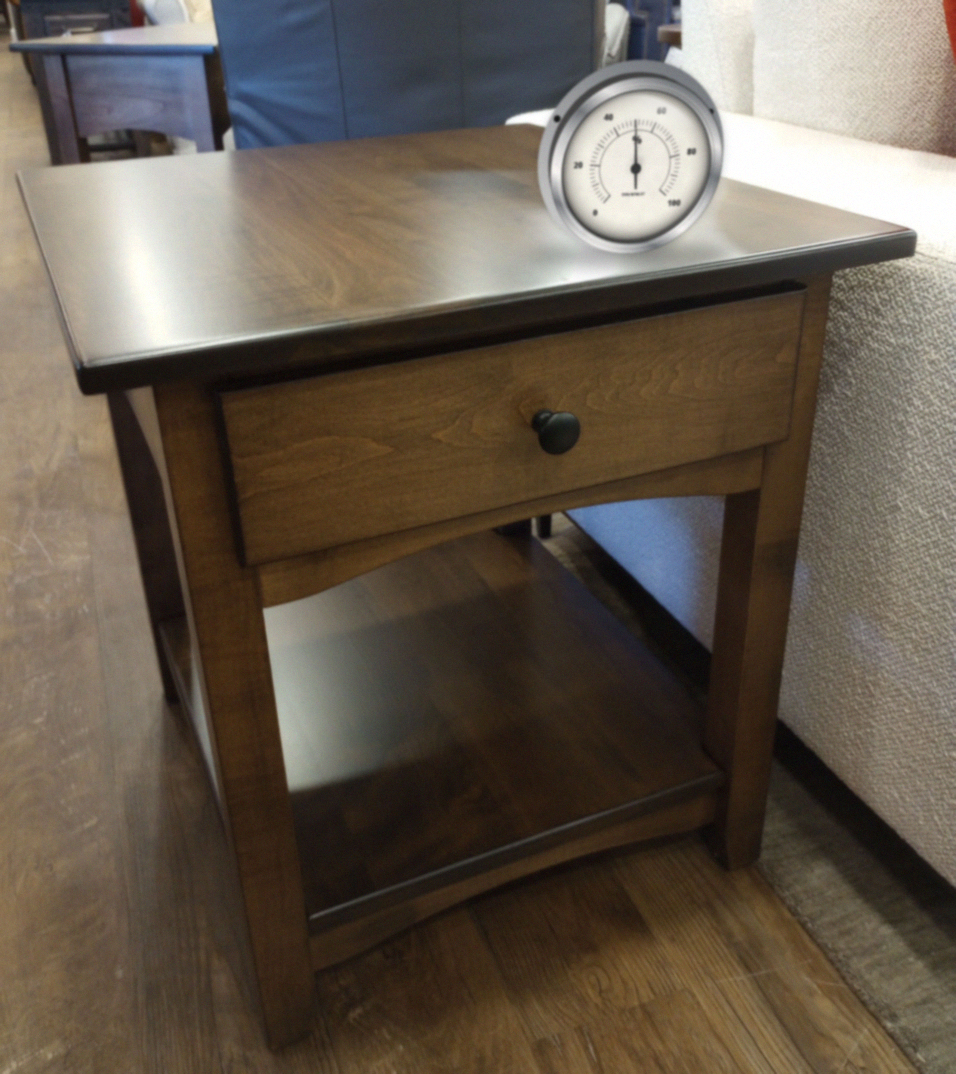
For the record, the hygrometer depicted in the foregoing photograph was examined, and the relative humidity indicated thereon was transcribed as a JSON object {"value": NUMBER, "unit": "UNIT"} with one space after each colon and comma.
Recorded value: {"value": 50, "unit": "%"}
